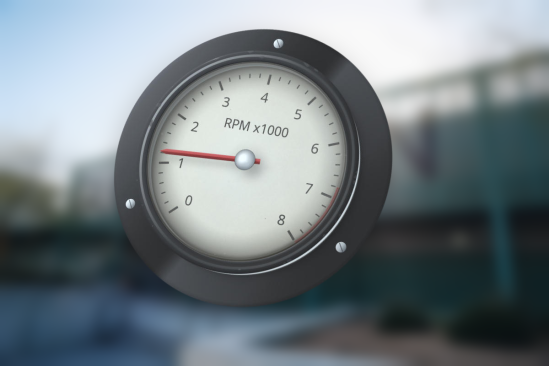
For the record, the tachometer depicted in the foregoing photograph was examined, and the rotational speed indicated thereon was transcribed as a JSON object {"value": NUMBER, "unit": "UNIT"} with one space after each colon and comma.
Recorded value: {"value": 1200, "unit": "rpm"}
